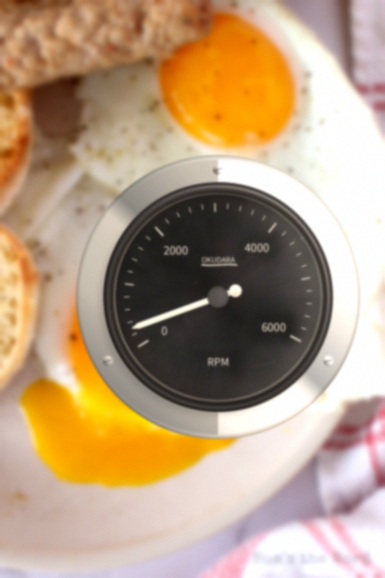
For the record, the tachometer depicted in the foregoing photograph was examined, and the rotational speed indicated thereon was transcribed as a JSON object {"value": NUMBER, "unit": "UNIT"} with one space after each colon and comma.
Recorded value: {"value": 300, "unit": "rpm"}
